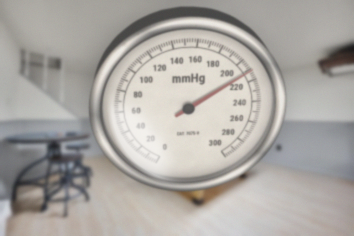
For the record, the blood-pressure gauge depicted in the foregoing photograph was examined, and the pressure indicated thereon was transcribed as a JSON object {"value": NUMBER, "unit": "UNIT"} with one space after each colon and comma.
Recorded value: {"value": 210, "unit": "mmHg"}
